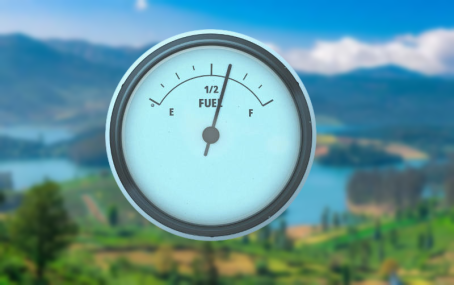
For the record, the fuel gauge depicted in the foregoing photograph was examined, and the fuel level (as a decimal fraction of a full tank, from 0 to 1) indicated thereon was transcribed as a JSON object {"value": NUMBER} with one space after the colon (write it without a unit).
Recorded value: {"value": 0.625}
